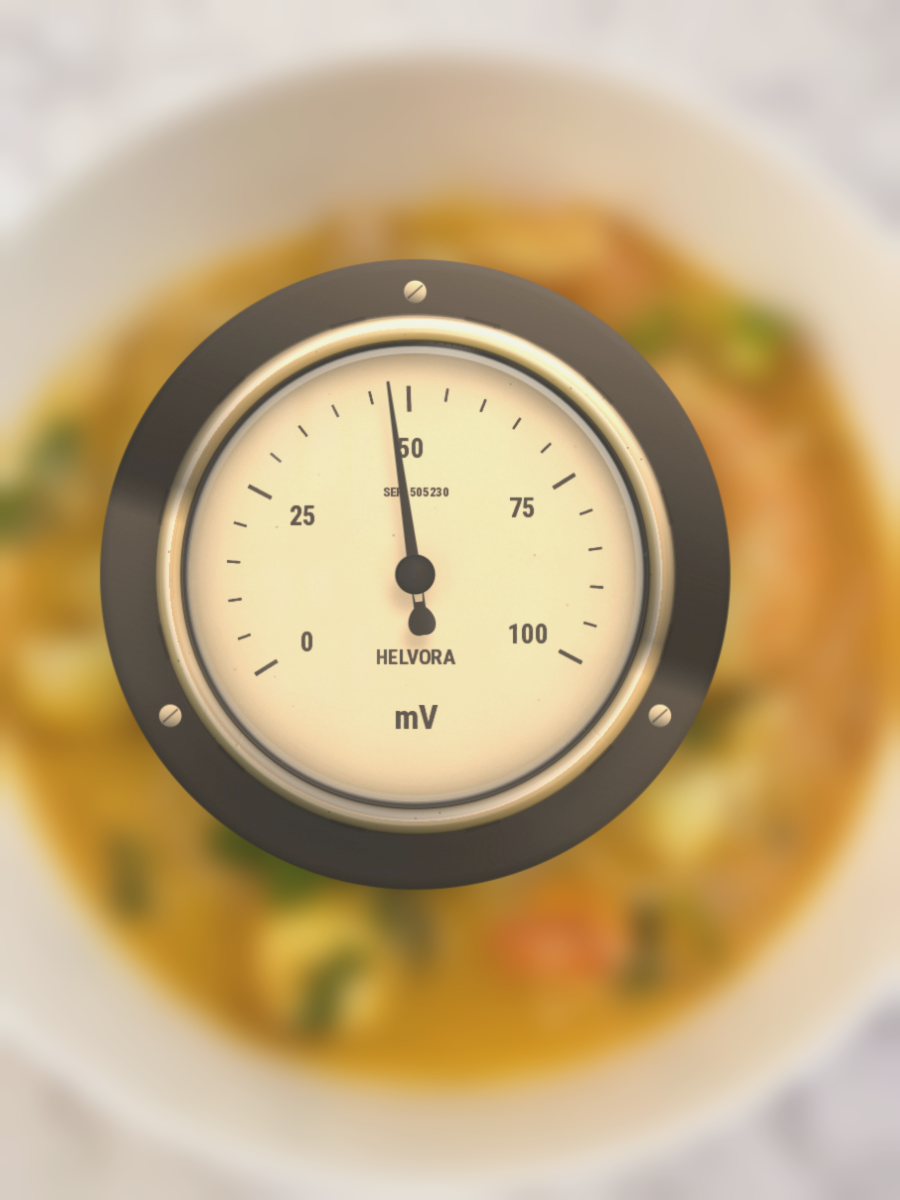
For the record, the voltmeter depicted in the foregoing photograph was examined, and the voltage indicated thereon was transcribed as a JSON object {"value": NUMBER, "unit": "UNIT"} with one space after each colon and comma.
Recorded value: {"value": 47.5, "unit": "mV"}
